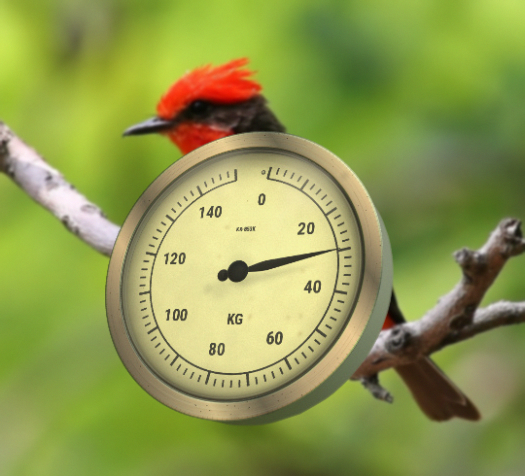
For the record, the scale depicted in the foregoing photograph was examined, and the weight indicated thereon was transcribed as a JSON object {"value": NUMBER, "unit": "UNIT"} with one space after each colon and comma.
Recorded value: {"value": 30, "unit": "kg"}
